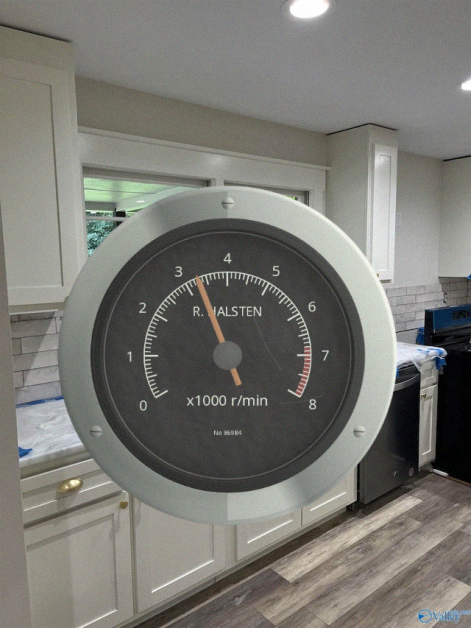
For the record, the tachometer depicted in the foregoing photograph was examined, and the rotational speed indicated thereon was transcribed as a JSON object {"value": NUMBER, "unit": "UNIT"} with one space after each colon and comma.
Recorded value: {"value": 3300, "unit": "rpm"}
